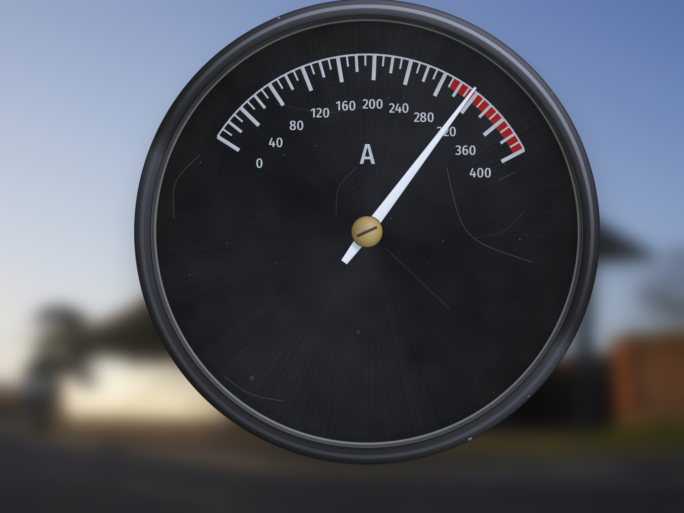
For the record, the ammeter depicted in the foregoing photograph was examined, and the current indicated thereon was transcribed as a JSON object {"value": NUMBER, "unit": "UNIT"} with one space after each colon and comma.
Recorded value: {"value": 315, "unit": "A"}
